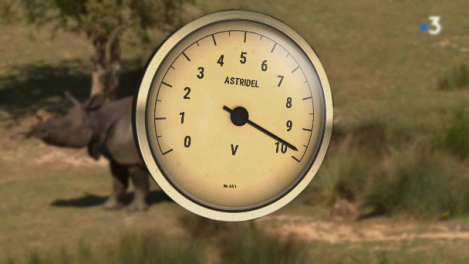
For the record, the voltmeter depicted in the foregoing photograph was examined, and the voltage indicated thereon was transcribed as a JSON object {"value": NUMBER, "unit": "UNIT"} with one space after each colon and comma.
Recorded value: {"value": 9.75, "unit": "V"}
